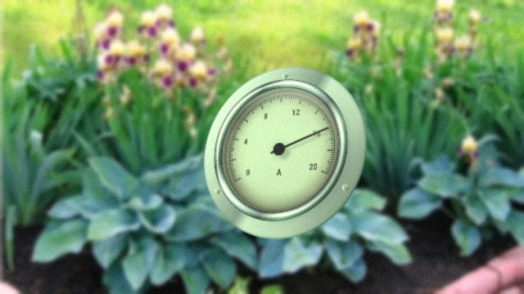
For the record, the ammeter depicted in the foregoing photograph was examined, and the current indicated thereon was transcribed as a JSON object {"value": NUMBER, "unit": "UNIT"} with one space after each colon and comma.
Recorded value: {"value": 16, "unit": "A"}
